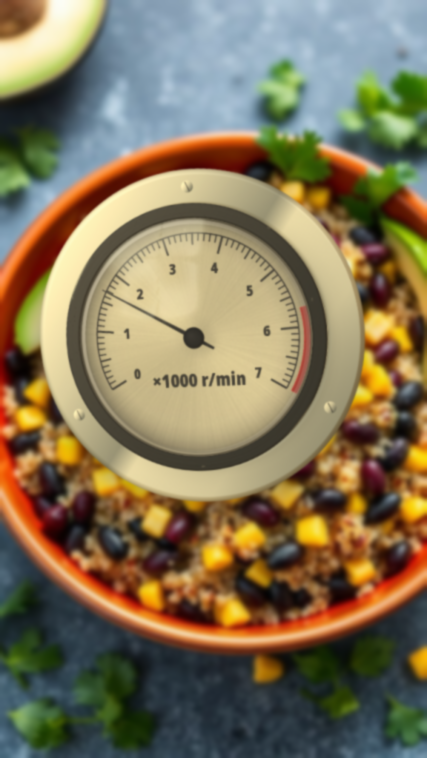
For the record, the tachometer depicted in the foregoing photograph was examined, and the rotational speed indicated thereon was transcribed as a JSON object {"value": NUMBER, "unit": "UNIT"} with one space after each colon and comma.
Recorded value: {"value": 1700, "unit": "rpm"}
